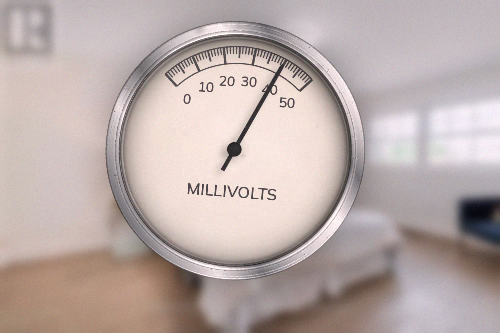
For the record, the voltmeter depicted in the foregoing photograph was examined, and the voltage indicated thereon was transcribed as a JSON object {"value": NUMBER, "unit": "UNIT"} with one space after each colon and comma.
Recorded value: {"value": 40, "unit": "mV"}
